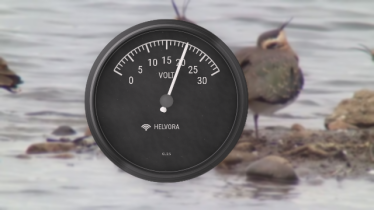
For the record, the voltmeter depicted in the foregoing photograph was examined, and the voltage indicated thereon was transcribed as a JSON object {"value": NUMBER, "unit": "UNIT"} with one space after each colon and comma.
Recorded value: {"value": 20, "unit": "V"}
